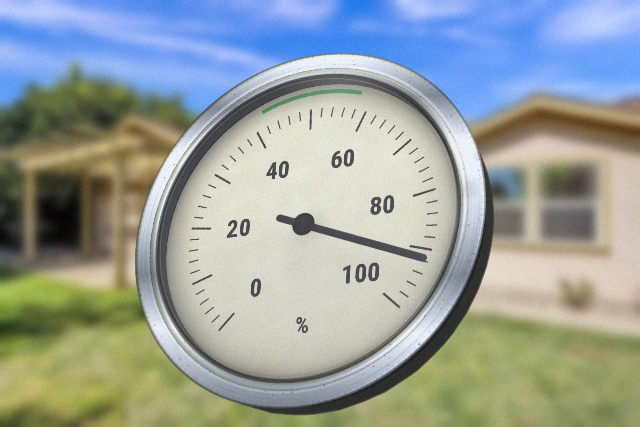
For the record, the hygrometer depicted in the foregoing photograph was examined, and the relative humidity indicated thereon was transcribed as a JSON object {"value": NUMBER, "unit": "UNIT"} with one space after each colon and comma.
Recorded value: {"value": 92, "unit": "%"}
